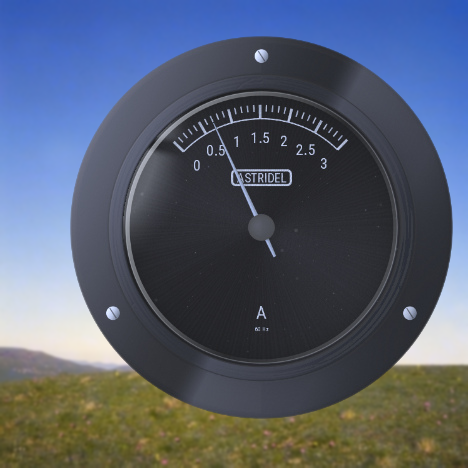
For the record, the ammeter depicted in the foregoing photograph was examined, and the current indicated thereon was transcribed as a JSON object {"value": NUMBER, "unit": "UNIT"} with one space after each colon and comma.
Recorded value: {"value": 0.7, "unit": "A"}
